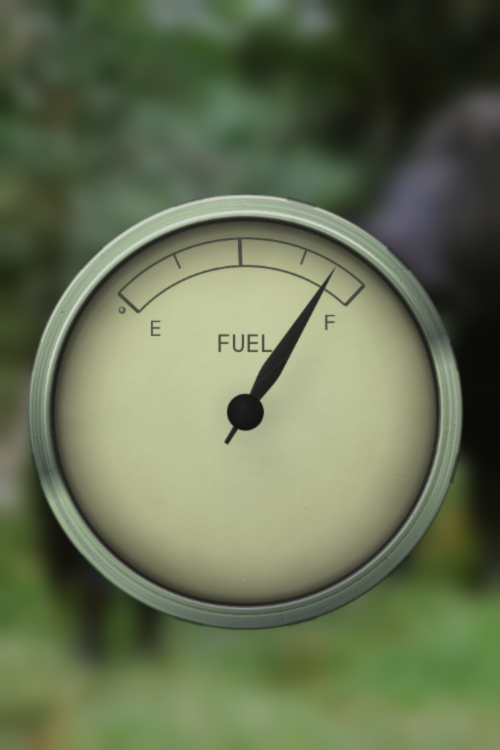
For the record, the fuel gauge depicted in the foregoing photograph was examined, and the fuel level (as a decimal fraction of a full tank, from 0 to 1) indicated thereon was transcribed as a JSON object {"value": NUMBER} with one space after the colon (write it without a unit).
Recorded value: {"value": 0.875}
